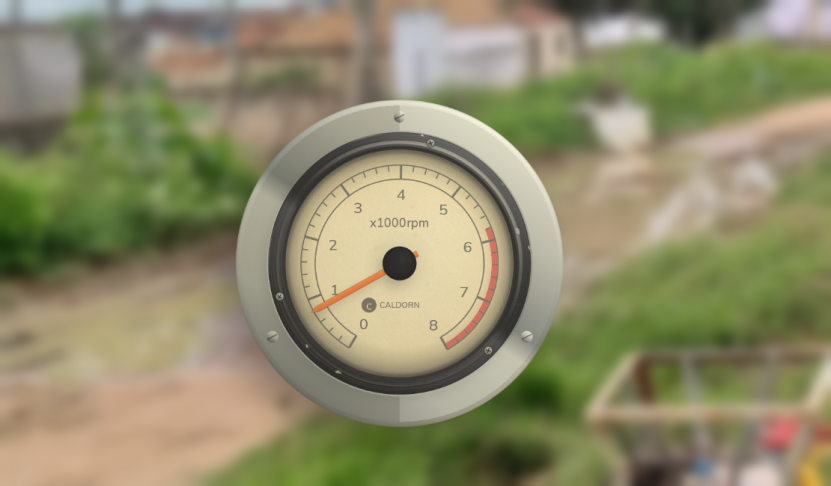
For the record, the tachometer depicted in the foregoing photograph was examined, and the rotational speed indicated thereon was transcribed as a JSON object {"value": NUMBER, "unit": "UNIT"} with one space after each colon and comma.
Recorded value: {"value": 800, "unit": "rpm"}
